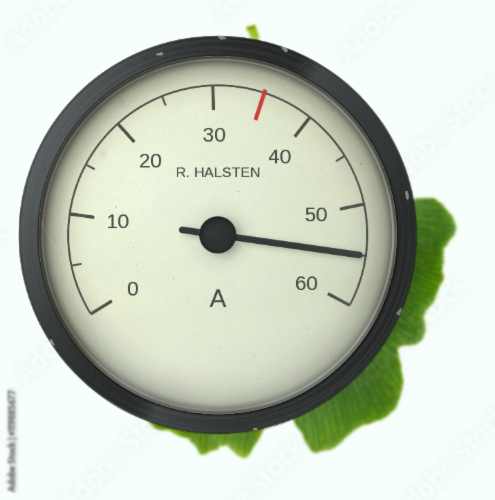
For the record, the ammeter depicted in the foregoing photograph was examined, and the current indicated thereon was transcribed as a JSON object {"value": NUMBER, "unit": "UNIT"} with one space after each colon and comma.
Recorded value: {"value": 55, "unit": "A"}
